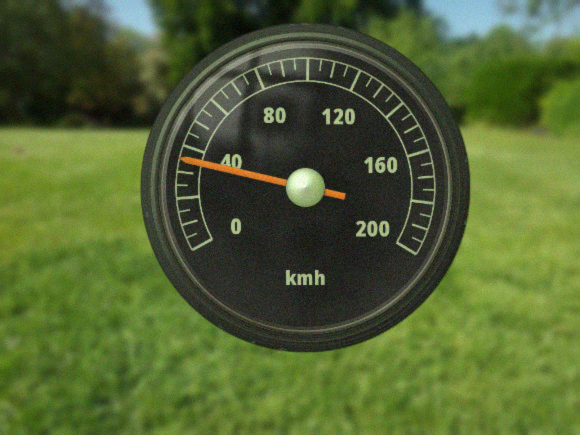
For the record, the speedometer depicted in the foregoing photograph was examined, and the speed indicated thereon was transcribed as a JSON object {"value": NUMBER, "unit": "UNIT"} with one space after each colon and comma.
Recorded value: {"value": 35, "unit": "km/h"}
